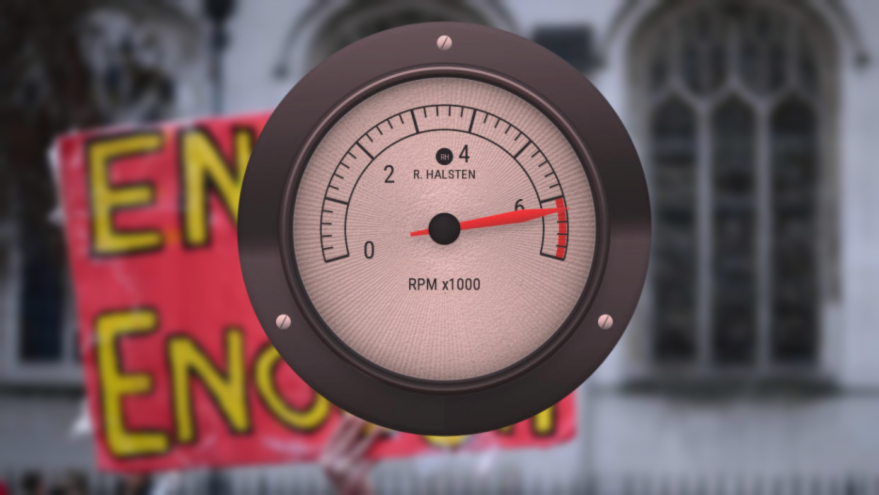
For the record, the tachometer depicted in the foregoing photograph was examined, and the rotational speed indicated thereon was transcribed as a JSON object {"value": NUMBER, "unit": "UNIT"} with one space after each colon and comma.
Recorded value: {"value": 6200, "unit": "rpm"}
